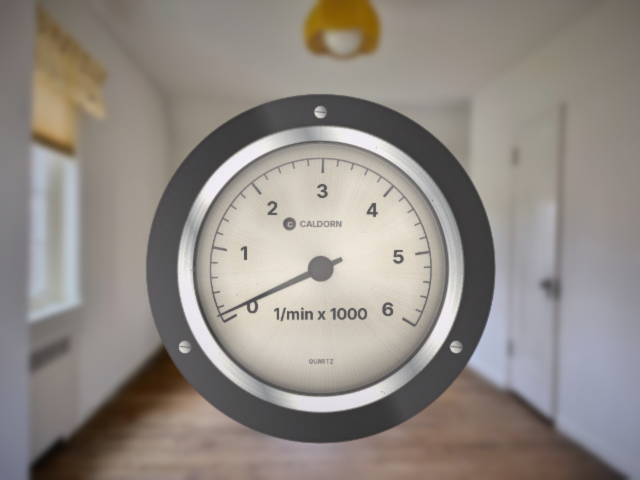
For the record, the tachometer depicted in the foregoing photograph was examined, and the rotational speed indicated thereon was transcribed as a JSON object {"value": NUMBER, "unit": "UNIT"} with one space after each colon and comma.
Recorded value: {"value": 100, "unit": "rpm"}
